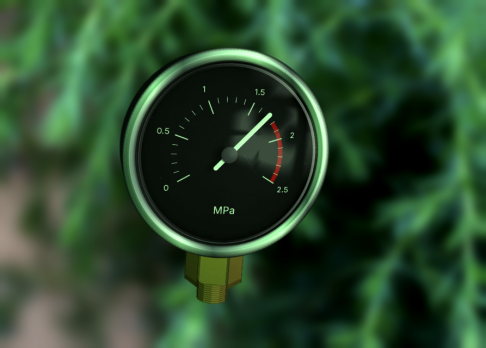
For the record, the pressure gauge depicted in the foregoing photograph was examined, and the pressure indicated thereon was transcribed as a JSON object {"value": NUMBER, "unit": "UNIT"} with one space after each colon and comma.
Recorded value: {"value": 1.7, "unit": "MPa"}
